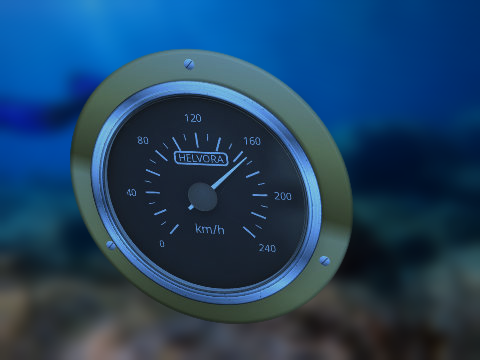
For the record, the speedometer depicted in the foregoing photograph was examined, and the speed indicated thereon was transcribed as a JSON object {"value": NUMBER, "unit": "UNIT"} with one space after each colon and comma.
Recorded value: {"value": 165, "unit": "km/h"}
